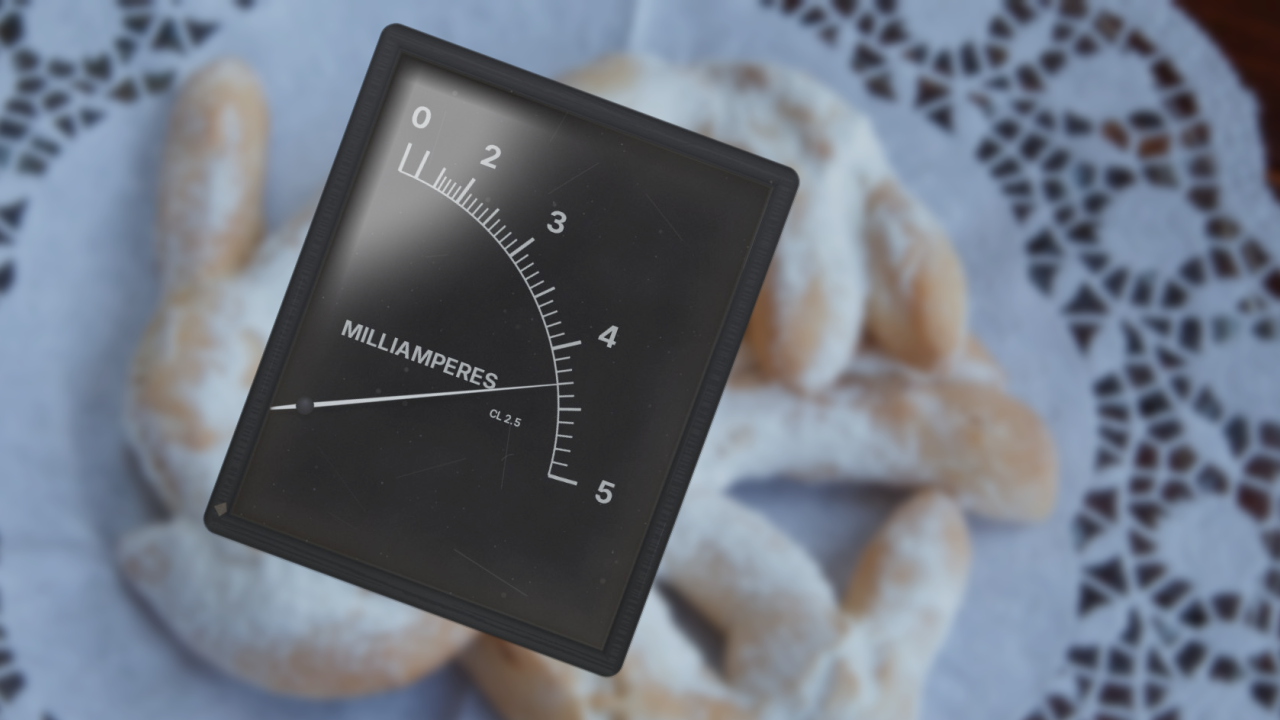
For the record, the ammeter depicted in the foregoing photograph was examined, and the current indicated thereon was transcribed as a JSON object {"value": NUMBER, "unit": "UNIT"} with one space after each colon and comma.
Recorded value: {"value": 4.3, "unit": "mA"}
